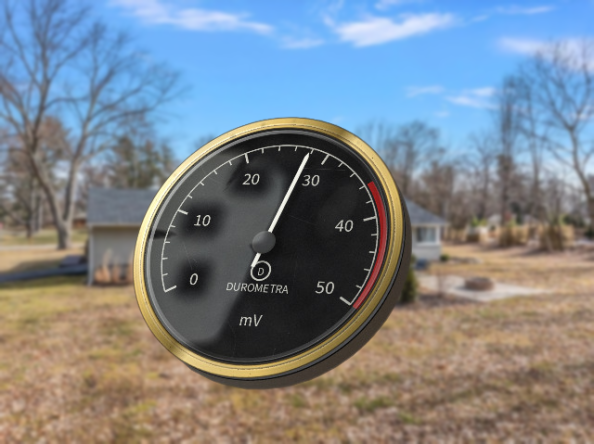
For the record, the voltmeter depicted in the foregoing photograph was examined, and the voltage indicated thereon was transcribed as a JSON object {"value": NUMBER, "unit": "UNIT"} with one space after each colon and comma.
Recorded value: {"value": 28, "unit": "mV"}
